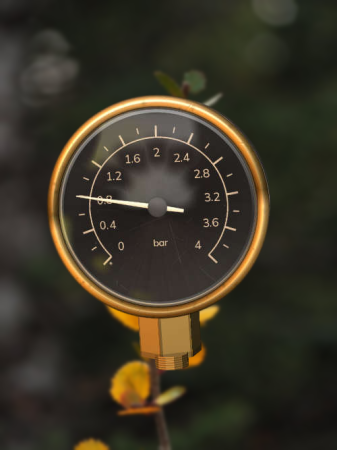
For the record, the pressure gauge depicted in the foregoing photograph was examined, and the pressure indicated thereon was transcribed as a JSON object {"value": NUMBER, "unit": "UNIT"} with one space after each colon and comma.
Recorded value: {"value": 0.8, "unit": "bar"}
